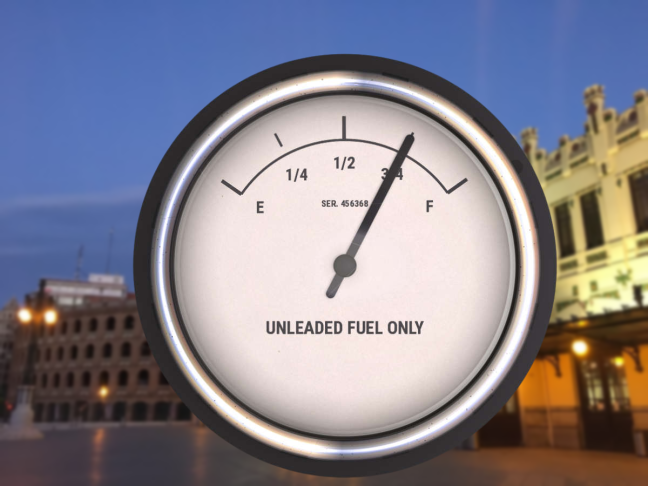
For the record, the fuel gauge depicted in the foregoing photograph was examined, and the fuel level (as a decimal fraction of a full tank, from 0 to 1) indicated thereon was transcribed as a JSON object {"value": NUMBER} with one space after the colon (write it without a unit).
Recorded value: {"value": 0.75}
